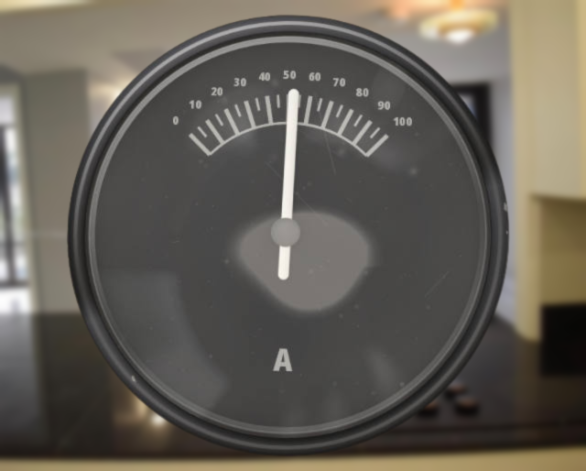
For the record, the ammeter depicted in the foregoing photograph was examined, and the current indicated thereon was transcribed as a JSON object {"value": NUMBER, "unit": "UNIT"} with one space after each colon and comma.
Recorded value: {"value": 52.5, "unit": "A"}
